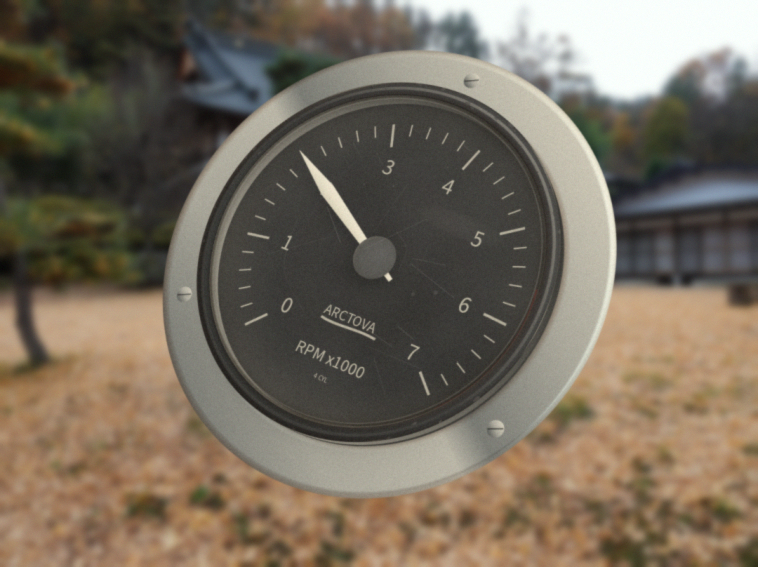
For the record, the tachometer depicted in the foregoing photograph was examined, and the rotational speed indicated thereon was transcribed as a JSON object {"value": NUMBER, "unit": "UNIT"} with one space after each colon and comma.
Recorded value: {"value": 2000, "unit": "rpm"}
